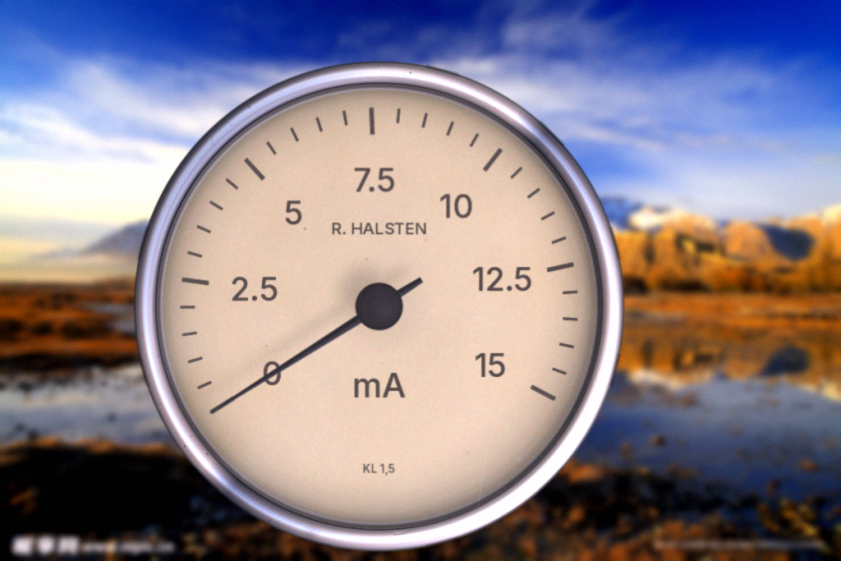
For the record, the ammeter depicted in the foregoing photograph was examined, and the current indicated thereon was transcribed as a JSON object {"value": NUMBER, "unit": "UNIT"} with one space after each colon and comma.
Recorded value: {"value": 0, "unit": "mA"}
